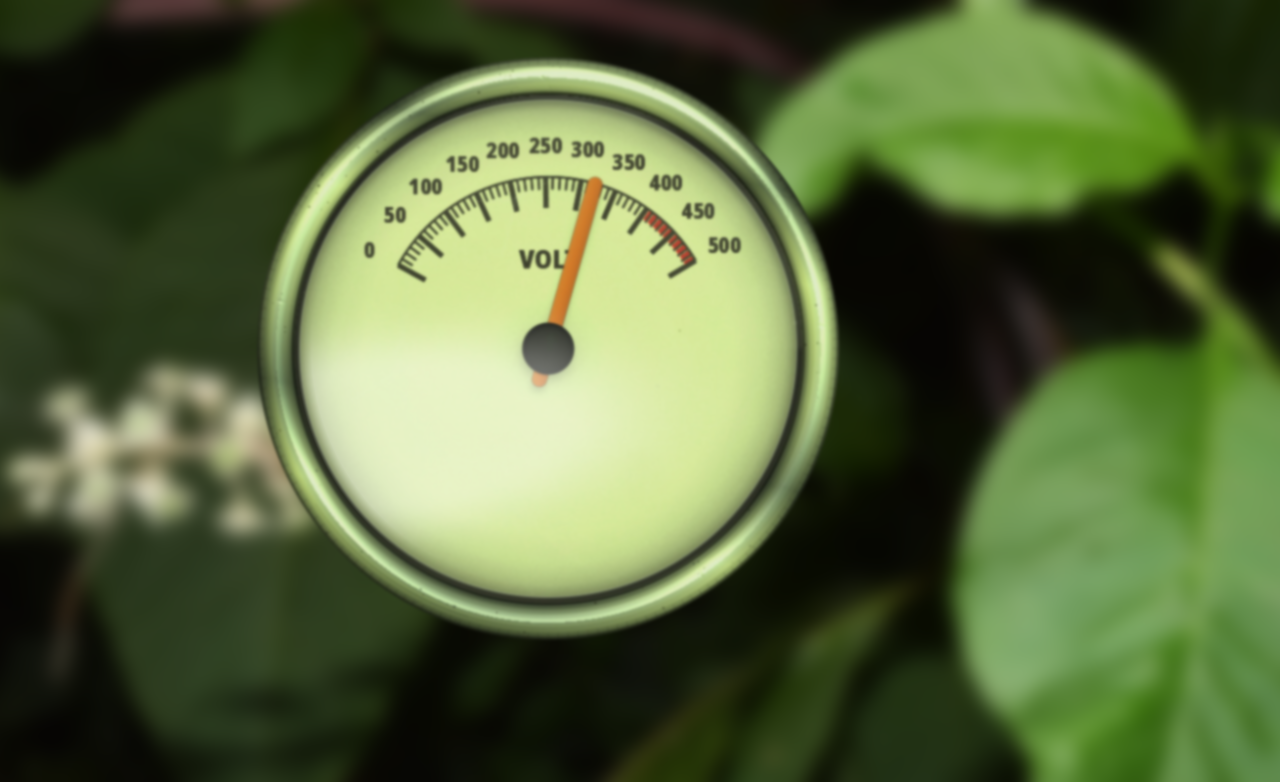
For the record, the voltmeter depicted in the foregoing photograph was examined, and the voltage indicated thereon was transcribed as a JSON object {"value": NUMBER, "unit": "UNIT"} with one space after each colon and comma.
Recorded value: {"value": 320, "unit": "V"}
